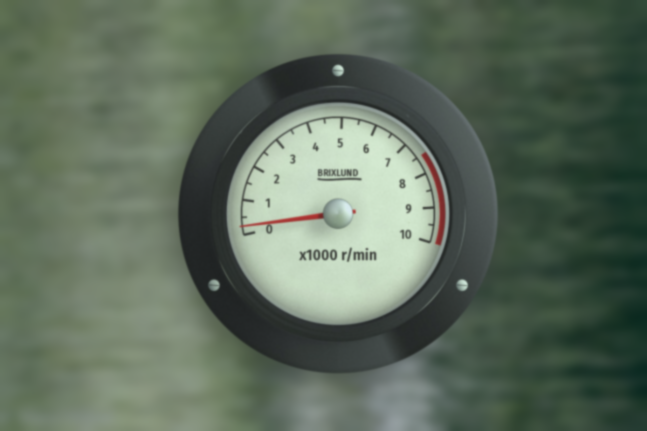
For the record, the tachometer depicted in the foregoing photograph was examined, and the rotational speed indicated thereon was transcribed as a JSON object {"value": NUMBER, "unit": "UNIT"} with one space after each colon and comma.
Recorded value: {"value": 250, "unit": "rpm"}
